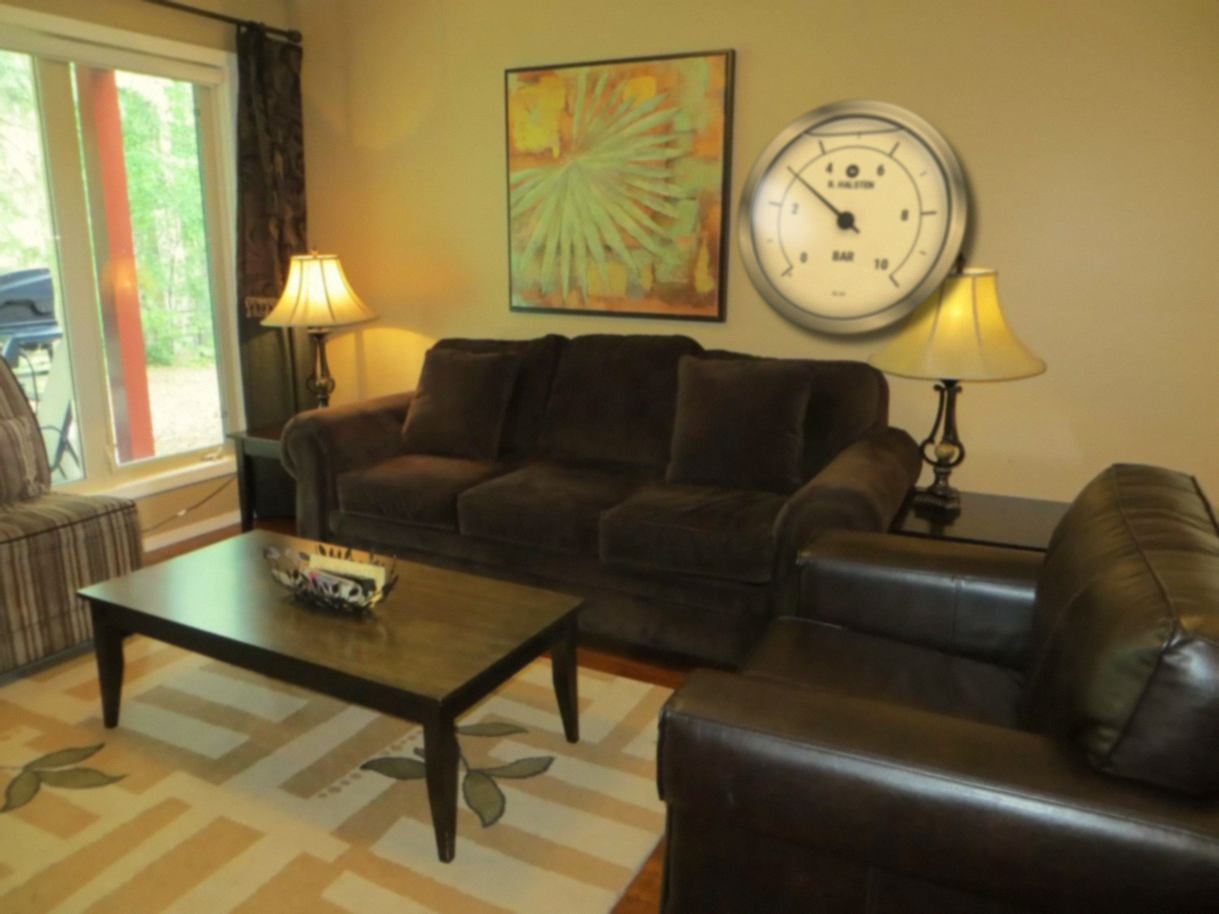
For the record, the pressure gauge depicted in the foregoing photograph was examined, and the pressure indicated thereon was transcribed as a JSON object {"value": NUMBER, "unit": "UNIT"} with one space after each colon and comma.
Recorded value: {"value": 3, "unit": "bar"}
